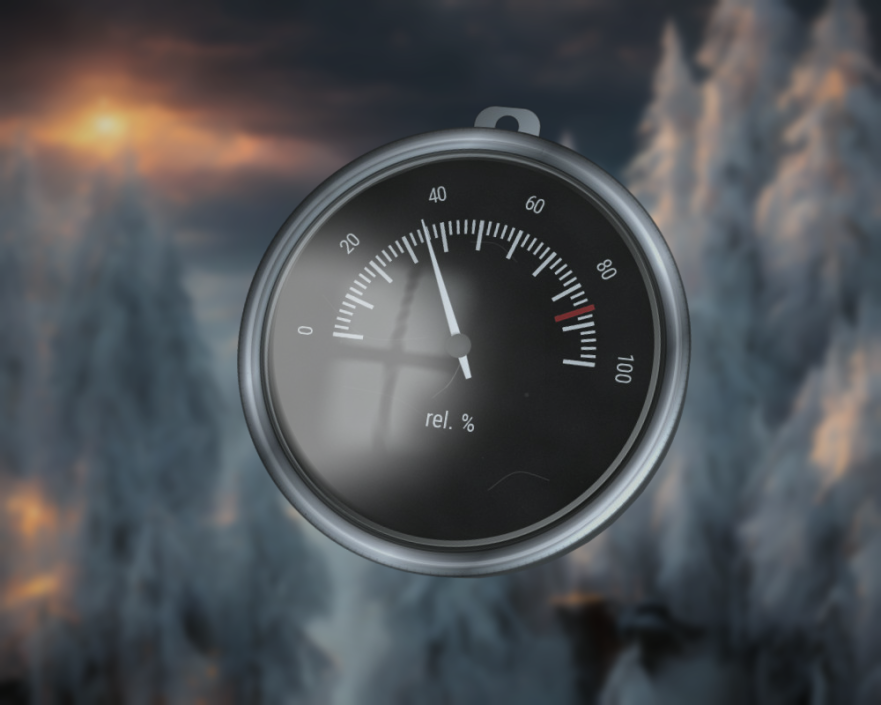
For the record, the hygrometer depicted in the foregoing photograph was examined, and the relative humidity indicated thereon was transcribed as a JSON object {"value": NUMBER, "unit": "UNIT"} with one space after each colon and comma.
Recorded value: {"value": 36, "unit": "%"}
